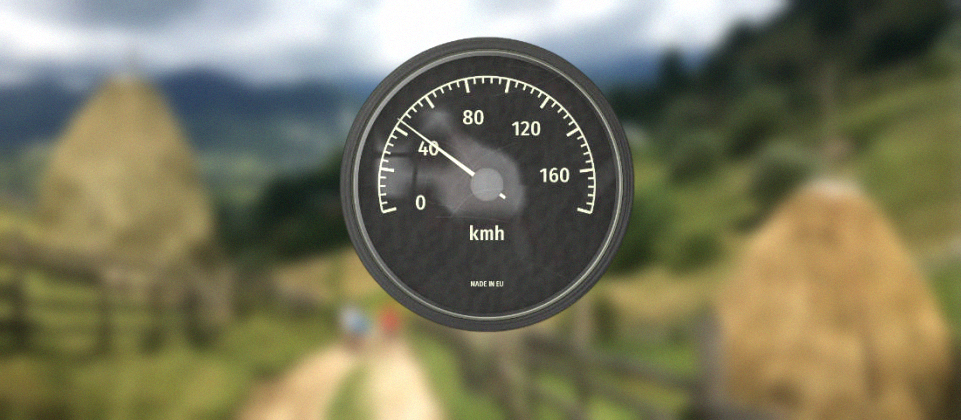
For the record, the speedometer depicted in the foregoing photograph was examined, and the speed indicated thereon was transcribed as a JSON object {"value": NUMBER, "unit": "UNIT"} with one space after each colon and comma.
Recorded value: {"value": 44, "unit": "km/h"}
